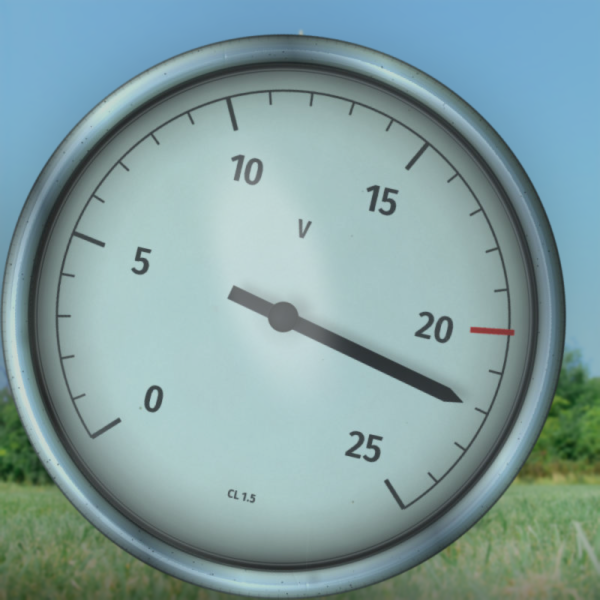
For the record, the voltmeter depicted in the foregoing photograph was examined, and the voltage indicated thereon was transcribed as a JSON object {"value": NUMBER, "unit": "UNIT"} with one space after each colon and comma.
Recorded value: {"value": 22, "unit": "V"}
